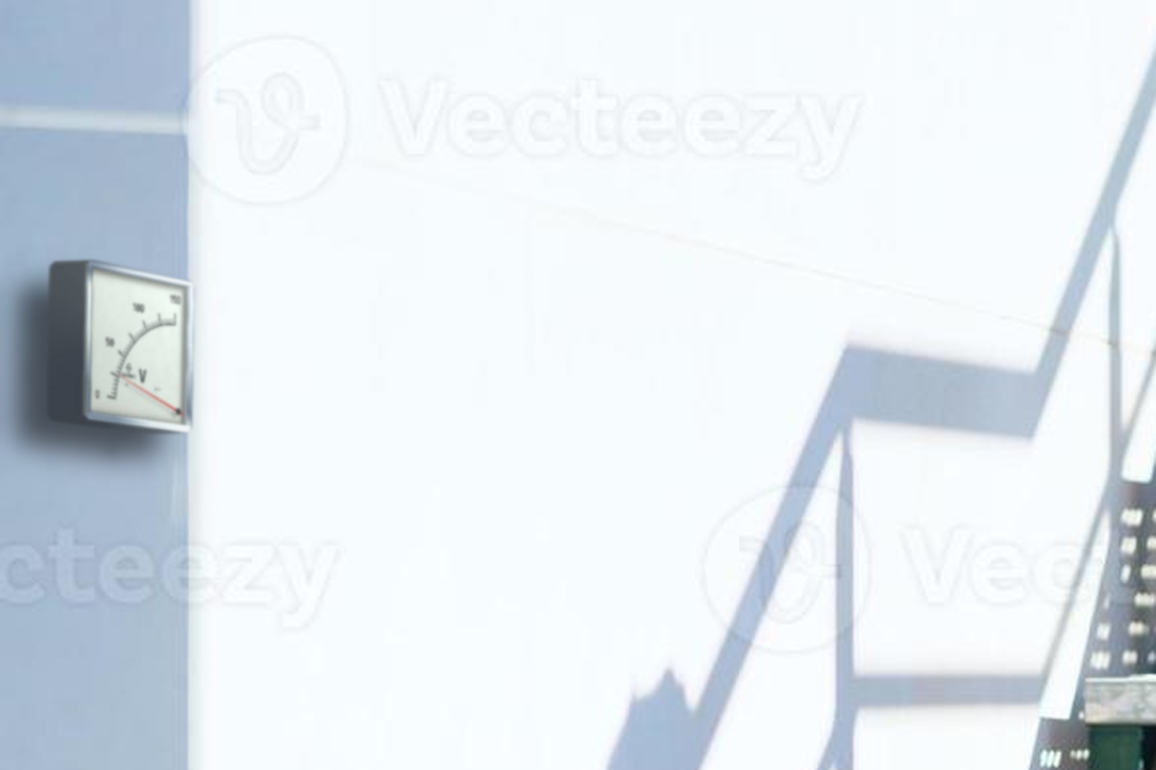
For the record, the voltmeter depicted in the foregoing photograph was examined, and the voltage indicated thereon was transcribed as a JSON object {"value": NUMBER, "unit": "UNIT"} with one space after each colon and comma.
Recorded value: {"value": 25, "unit": "V"}
